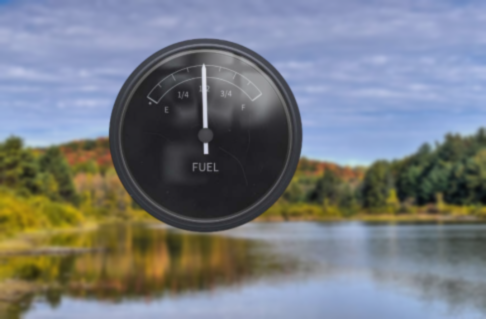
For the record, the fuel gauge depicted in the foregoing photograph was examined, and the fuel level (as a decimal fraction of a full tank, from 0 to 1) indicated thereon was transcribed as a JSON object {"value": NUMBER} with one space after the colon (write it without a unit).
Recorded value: {"value": 0.5}
